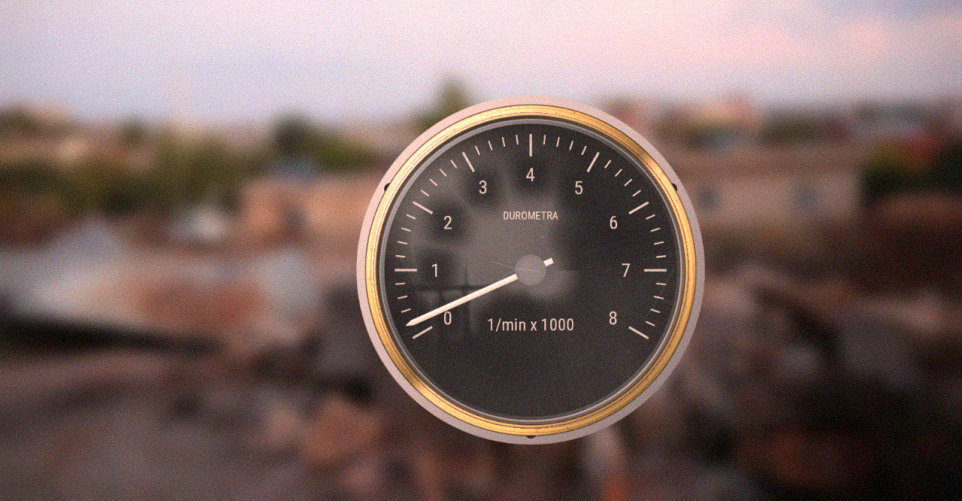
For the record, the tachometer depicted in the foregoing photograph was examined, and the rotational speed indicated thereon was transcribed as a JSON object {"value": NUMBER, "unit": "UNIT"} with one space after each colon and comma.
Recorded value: {"value": 200, "unit": "rpm"}
